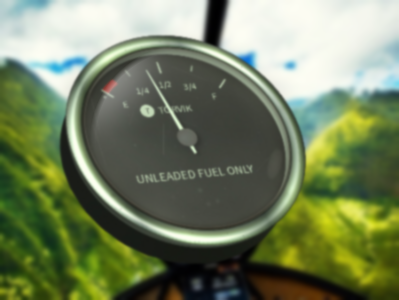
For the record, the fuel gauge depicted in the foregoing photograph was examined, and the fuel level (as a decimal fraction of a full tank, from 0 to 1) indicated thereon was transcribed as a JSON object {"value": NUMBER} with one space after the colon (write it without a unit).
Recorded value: {"value": 0.375}
